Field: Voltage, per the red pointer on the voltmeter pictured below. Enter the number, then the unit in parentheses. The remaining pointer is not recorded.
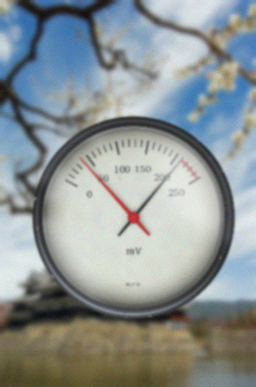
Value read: 40 (mV)
